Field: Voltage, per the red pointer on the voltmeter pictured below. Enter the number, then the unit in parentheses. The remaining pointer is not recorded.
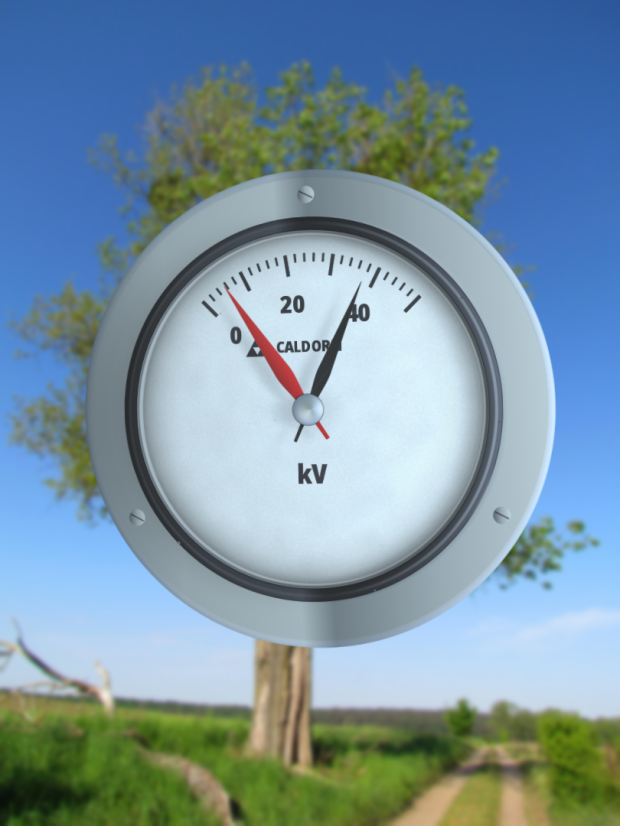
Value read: 6 (kV)
